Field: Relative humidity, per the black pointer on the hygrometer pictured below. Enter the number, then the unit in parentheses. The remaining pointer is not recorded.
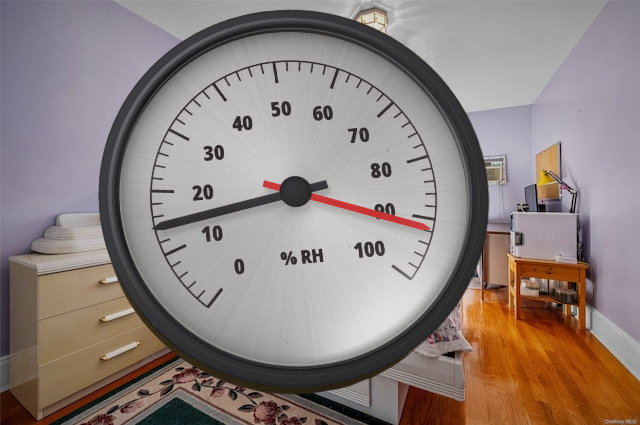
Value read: 14 (%)
